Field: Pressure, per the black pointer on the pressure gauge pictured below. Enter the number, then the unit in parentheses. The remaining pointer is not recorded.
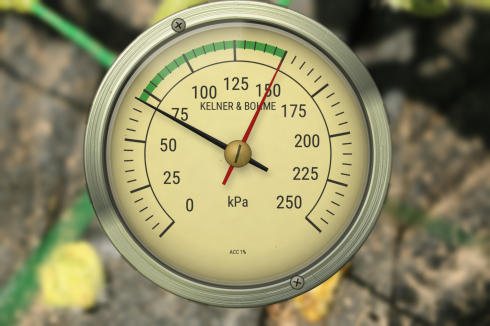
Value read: 70 (kPa)
